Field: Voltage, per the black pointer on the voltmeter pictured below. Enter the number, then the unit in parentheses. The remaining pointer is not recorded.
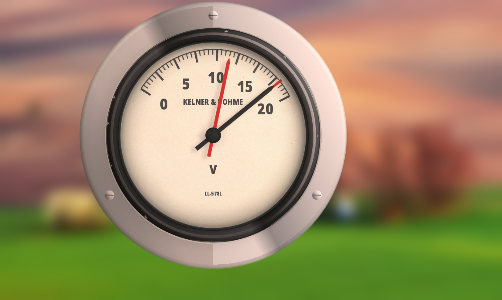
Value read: 18 (V)
